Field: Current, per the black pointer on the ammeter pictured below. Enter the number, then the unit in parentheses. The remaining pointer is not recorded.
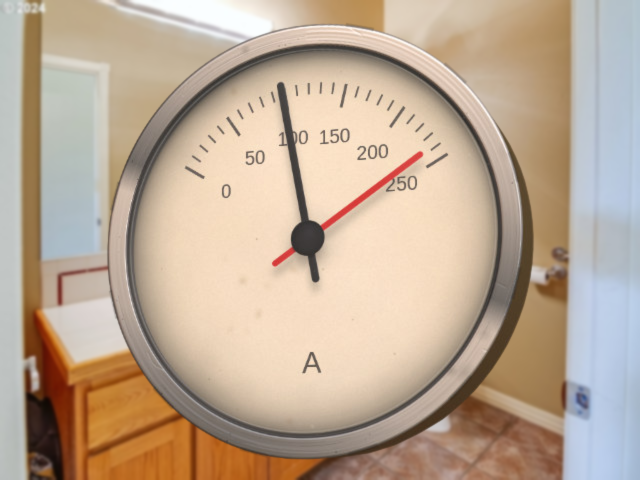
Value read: 100 (A)
